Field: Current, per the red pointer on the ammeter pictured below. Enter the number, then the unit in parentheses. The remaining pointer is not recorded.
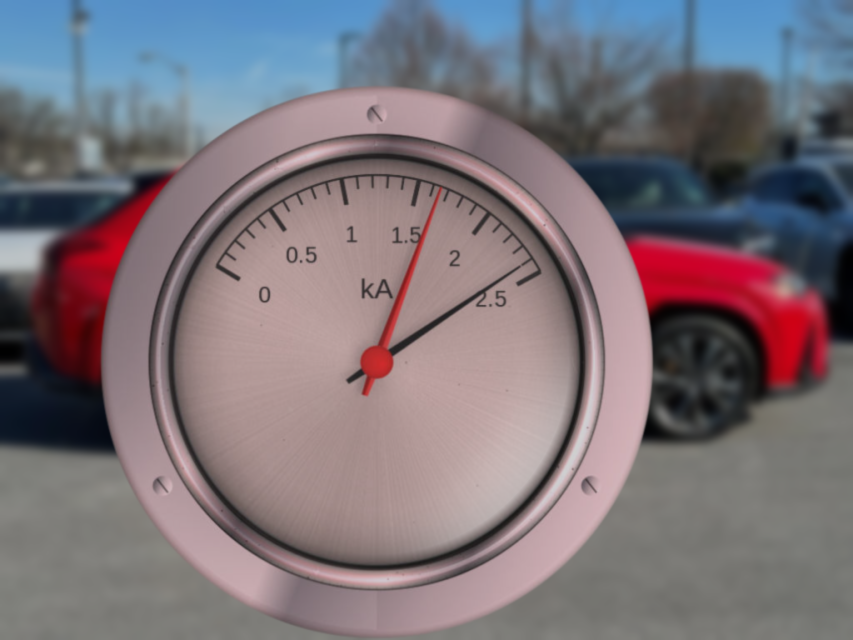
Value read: 1.65 (kA)
